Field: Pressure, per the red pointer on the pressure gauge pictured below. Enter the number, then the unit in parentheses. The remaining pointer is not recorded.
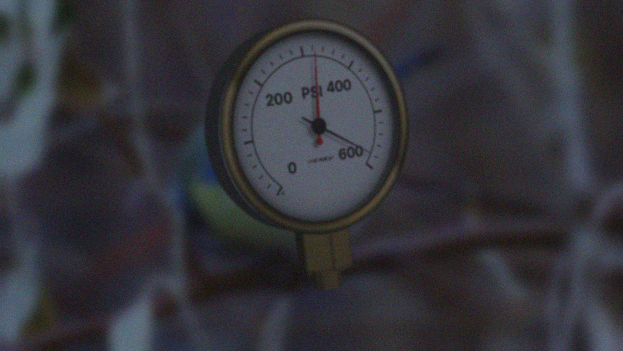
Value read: 320 (psi)
